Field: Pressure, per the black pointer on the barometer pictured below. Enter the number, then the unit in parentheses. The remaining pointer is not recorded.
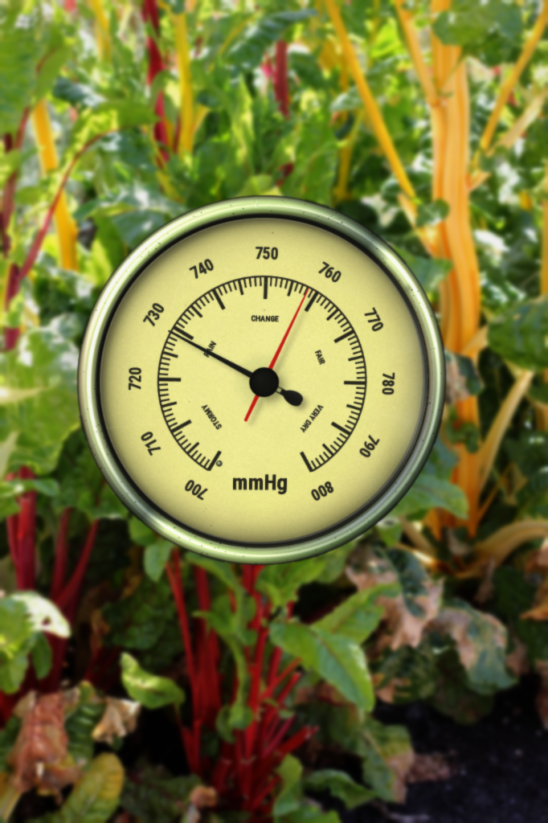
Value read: 729 (mmHg)
